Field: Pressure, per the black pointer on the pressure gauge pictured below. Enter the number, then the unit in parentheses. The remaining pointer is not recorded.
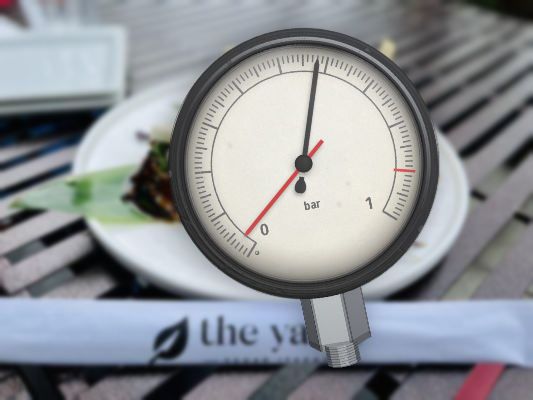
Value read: 0.58 (bar)
